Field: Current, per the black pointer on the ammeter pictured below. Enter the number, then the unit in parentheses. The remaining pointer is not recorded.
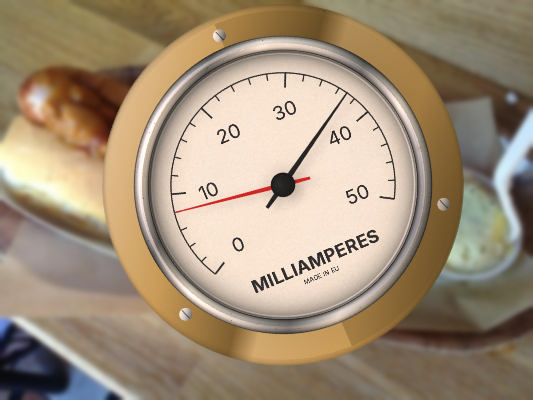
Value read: 37 (mA)
